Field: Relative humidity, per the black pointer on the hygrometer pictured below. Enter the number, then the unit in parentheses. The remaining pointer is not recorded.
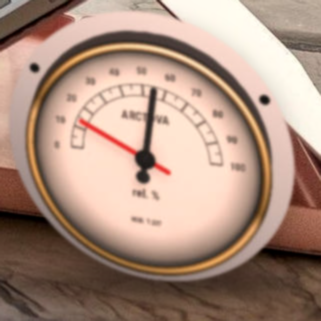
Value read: 55 (%)
